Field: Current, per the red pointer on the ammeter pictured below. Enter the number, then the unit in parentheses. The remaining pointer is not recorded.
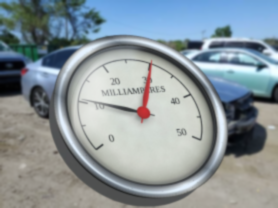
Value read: 30 (mA)
